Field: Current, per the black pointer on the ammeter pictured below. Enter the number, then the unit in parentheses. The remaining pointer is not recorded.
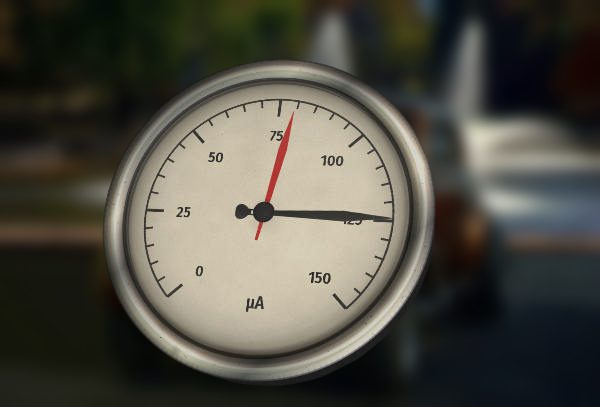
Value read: 125 (µA)
